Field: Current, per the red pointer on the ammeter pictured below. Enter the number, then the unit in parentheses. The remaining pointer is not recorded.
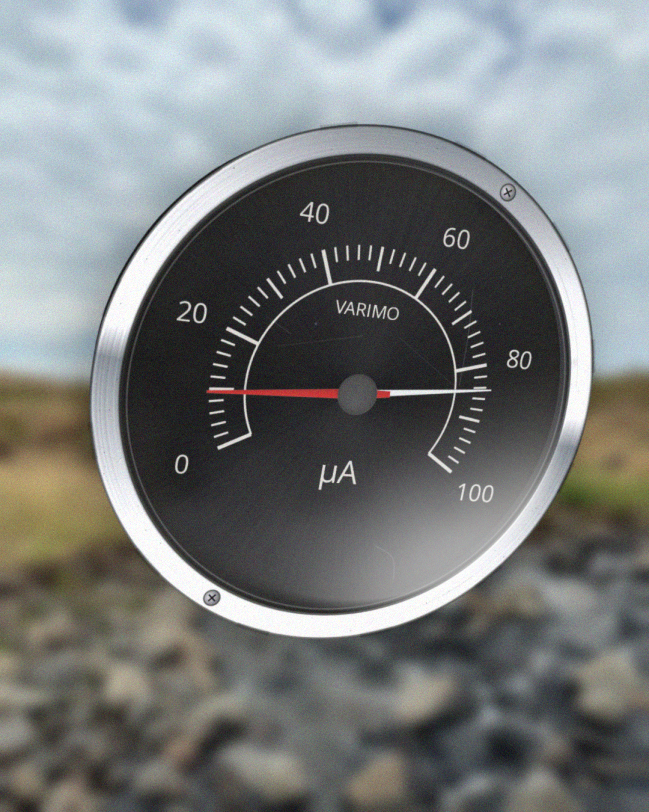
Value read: 10 (µA)
